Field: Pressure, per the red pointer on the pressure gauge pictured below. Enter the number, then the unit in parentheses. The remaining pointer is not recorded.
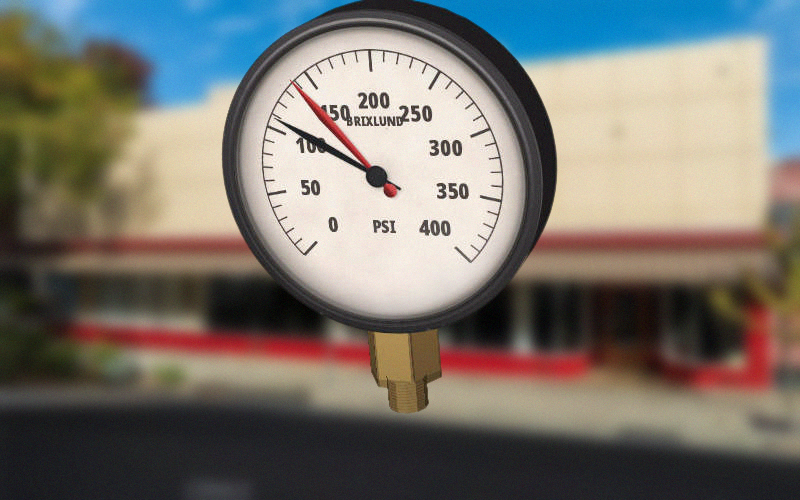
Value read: 140 (psi)
